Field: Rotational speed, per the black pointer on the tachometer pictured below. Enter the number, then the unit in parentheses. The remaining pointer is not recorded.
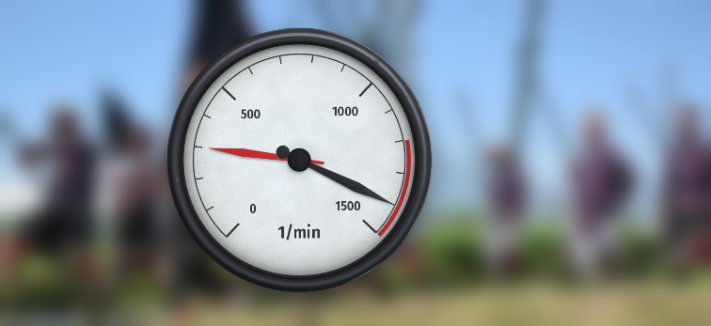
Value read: 1400 (rpm)
